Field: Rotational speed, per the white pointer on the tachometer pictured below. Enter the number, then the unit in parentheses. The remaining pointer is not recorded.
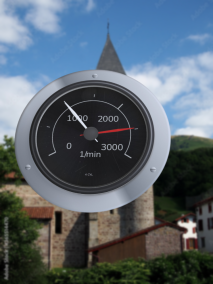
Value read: 1000 (rpm)
